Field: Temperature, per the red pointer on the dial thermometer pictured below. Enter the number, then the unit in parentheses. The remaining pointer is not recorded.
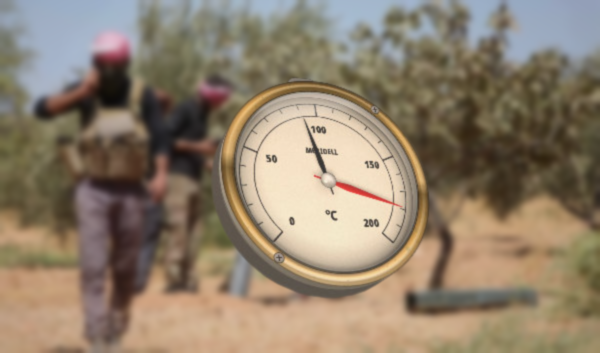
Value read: 180 (°C)
